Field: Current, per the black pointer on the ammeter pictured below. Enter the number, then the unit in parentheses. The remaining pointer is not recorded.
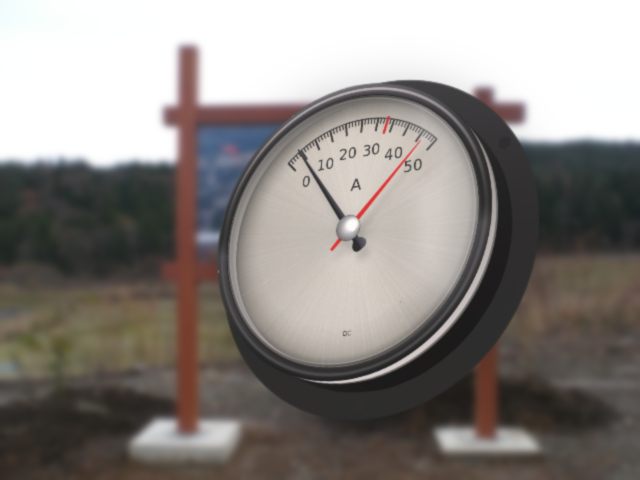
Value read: 5 (A)
